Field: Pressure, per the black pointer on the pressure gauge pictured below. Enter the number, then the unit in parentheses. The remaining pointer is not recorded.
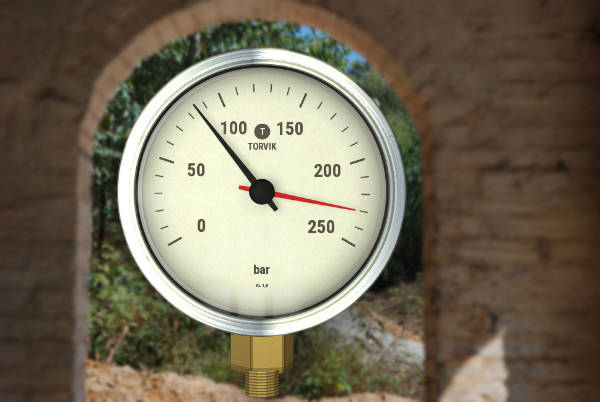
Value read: 85 (bar)
